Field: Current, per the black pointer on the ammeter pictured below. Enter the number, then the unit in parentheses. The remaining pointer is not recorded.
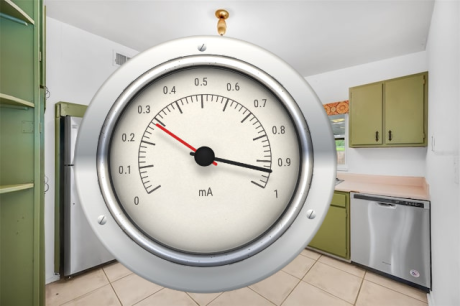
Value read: 0.94 (mA)
